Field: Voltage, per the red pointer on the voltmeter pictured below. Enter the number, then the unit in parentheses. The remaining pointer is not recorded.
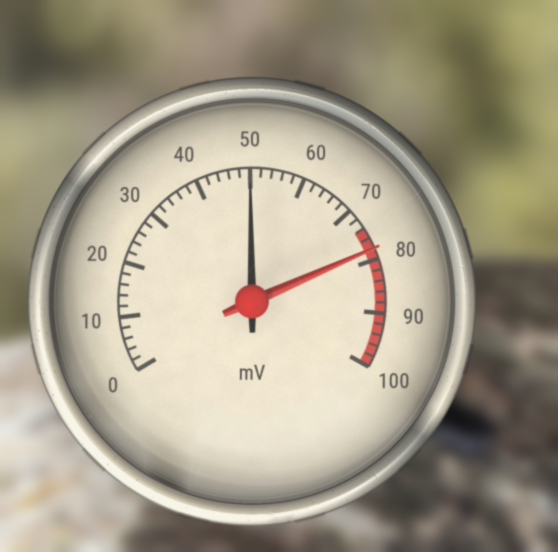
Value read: 78 (mV)
